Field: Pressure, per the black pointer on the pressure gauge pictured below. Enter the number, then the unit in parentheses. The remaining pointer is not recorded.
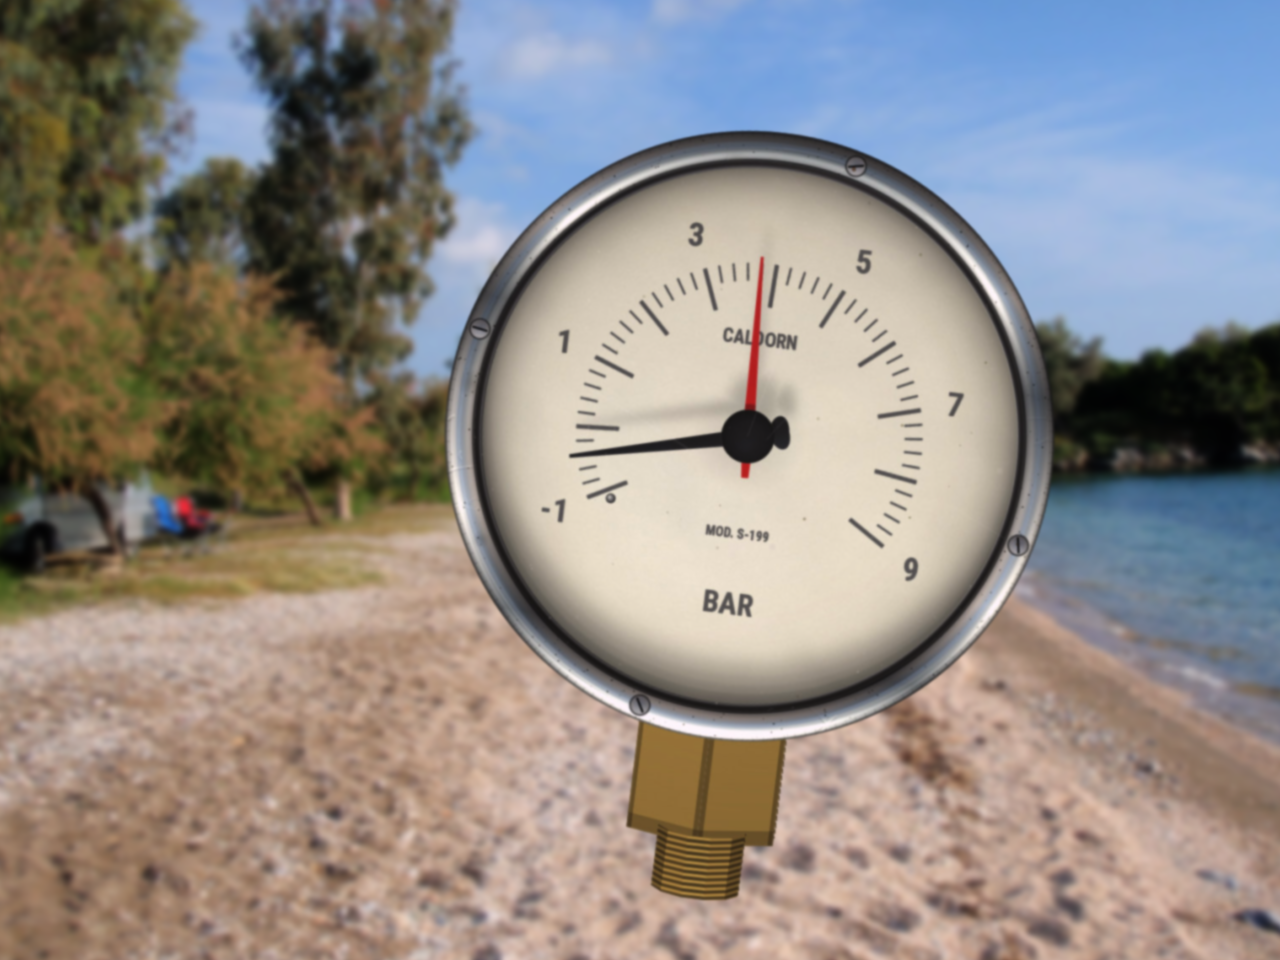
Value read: -0.4 (bar)
